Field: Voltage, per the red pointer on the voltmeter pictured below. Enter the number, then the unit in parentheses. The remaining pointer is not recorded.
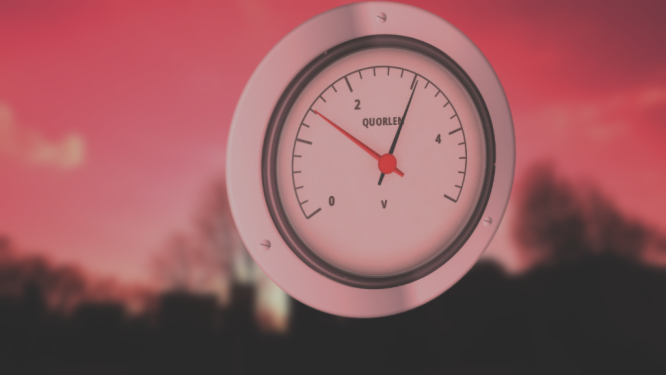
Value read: 1.4 (V)
